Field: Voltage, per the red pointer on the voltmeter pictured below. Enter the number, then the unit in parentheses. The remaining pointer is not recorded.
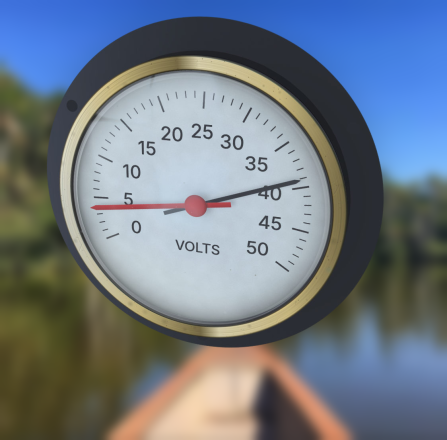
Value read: 4 (V)
